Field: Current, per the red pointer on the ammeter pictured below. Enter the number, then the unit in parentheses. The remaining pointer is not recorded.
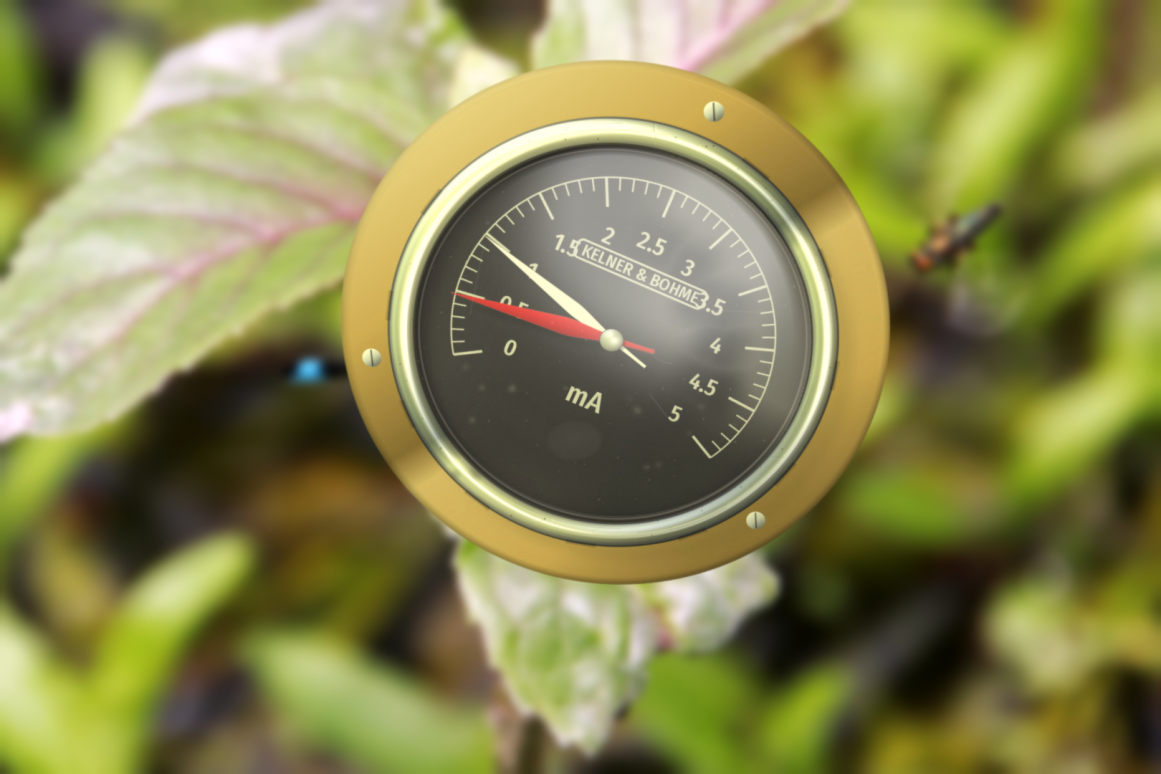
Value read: 0.5 (mA)
